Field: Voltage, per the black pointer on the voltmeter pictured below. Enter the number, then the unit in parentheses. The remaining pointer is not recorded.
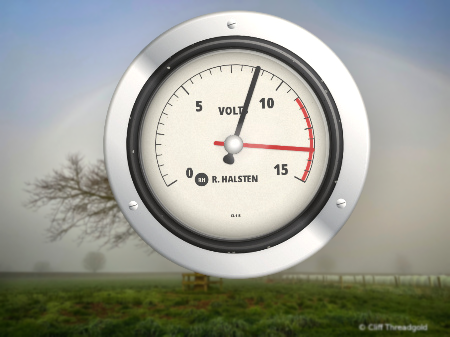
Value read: 8.75 (V)
